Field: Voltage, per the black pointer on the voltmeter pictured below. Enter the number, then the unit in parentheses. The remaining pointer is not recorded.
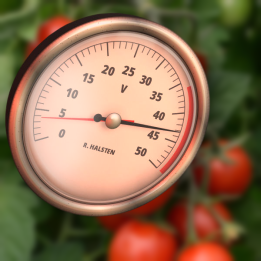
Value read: 43 (V)
